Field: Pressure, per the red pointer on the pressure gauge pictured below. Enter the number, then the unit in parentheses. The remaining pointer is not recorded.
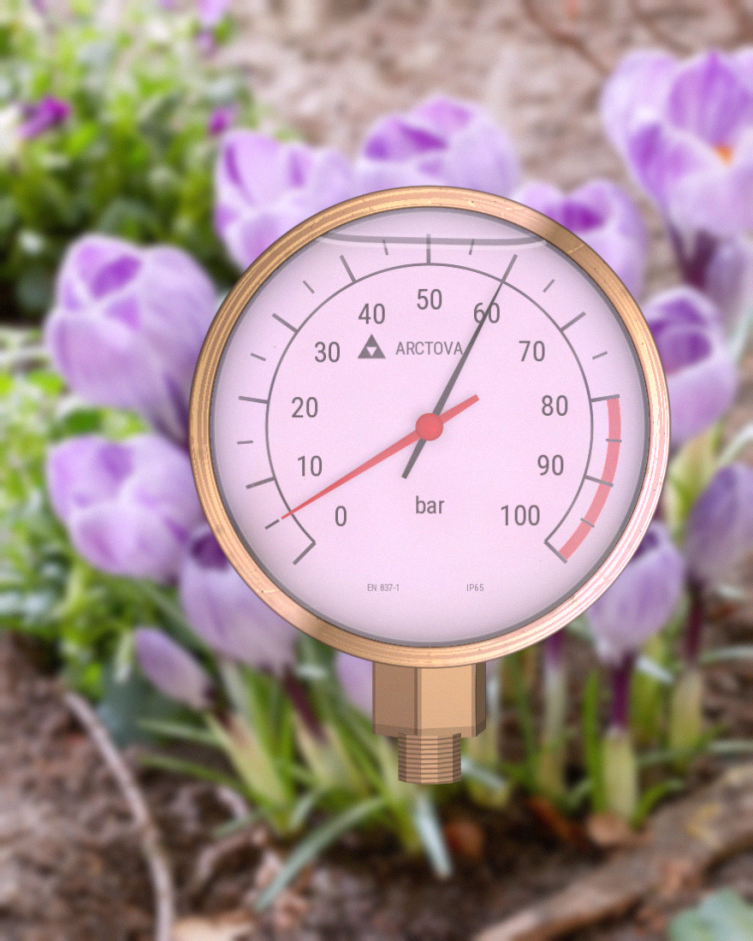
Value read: 5 (bar)
